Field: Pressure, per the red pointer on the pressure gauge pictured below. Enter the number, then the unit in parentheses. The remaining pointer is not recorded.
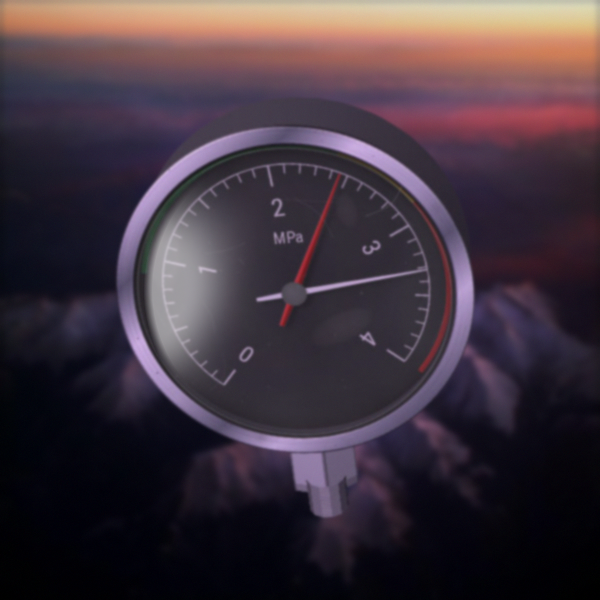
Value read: 2.45 (MPa)
